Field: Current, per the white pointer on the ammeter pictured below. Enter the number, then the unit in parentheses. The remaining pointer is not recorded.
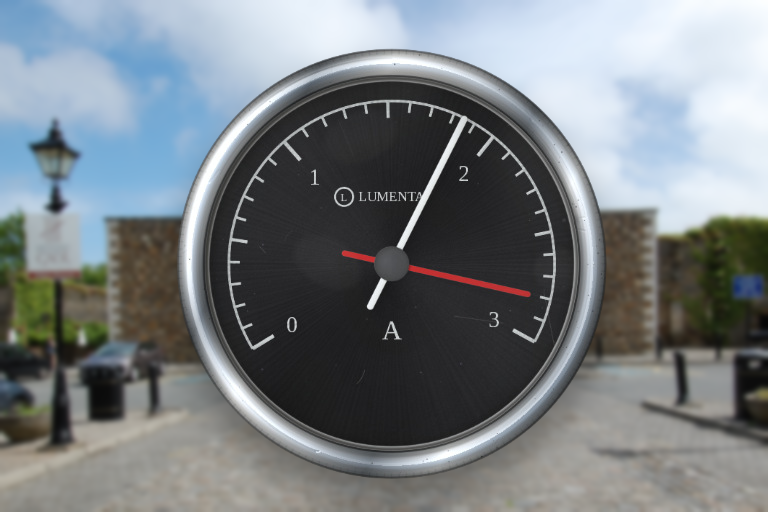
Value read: 1.85 (A)
